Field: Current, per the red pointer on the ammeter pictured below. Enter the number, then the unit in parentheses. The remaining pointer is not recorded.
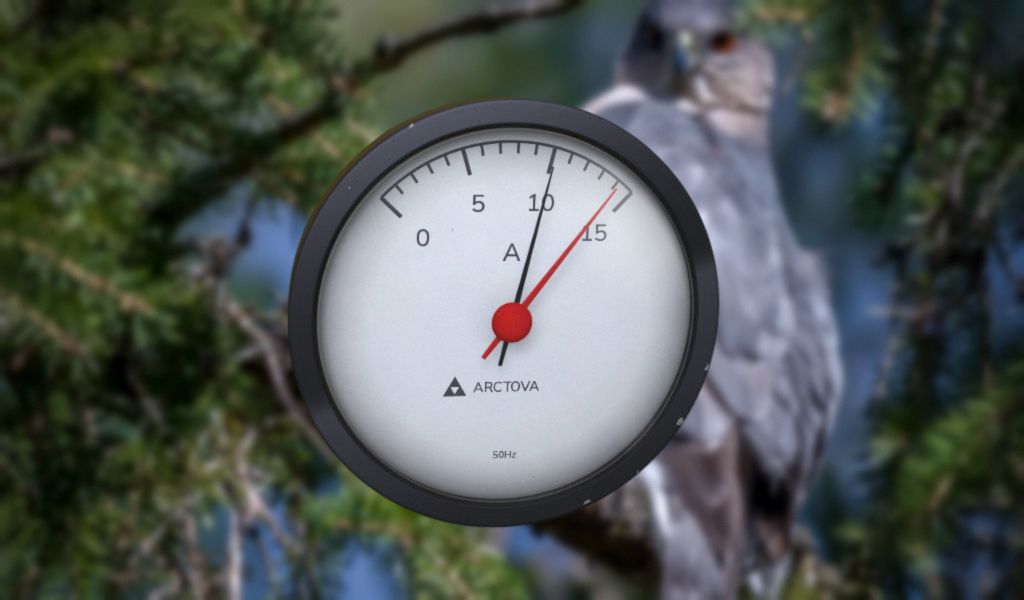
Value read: 14 (A)
